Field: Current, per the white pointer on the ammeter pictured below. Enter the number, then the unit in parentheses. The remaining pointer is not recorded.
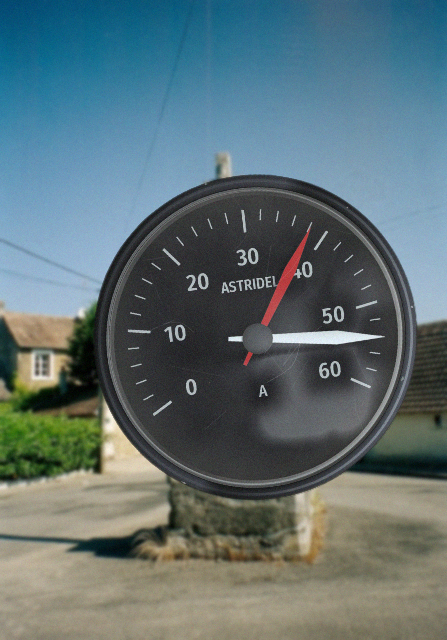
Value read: 54 (A)
